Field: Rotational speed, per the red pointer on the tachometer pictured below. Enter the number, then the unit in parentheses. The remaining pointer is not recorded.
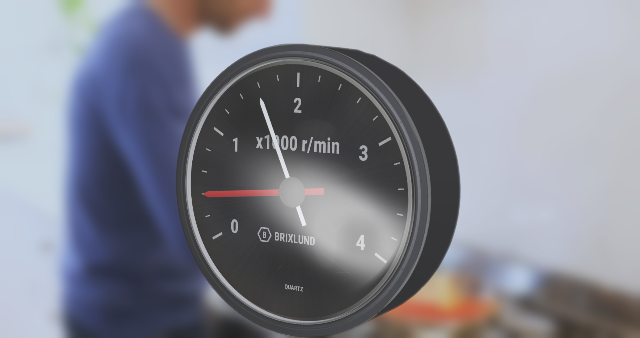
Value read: 400 (rpm)
